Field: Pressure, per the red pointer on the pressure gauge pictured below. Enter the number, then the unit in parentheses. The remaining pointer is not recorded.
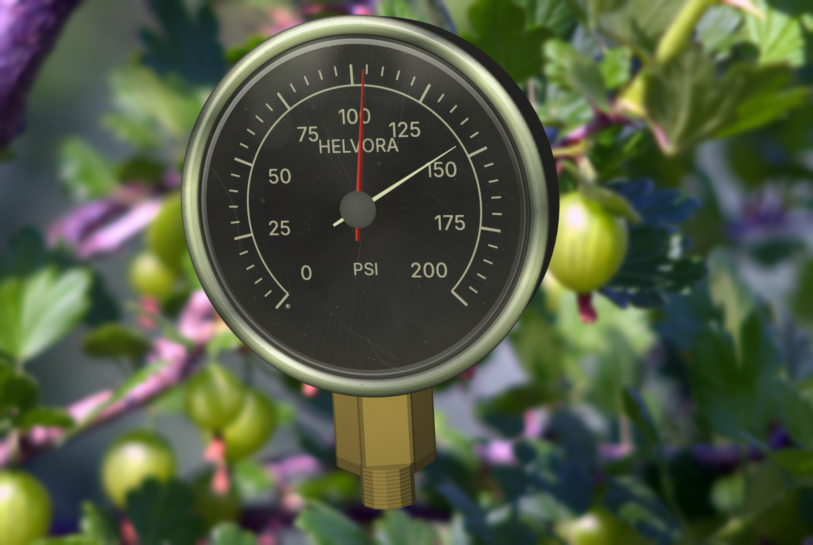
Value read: 105 (psi)
